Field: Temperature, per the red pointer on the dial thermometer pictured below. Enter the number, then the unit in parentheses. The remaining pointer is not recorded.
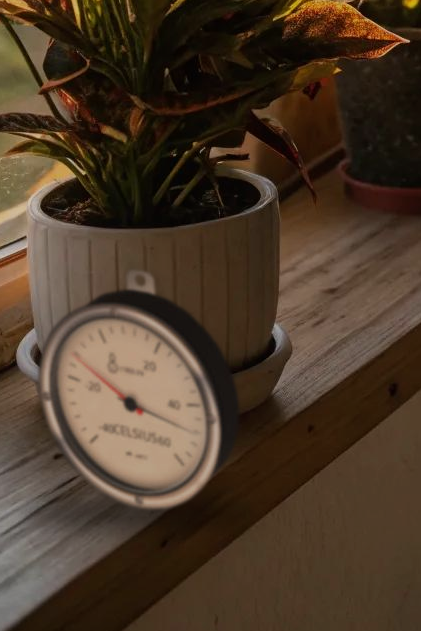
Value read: -12 (°C)
